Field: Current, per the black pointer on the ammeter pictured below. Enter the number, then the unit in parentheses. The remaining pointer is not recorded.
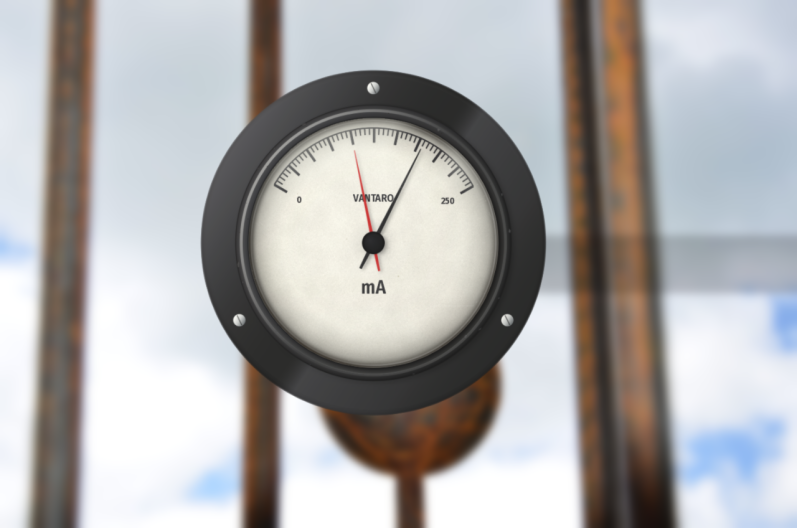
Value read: 180 (mA)
